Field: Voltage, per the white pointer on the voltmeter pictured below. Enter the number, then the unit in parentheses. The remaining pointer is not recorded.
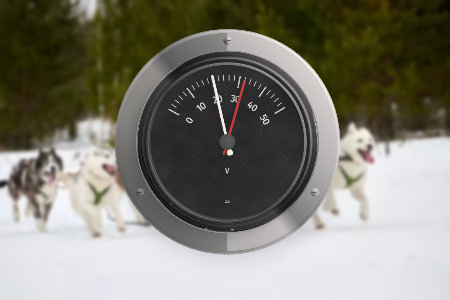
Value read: 20 (V)
